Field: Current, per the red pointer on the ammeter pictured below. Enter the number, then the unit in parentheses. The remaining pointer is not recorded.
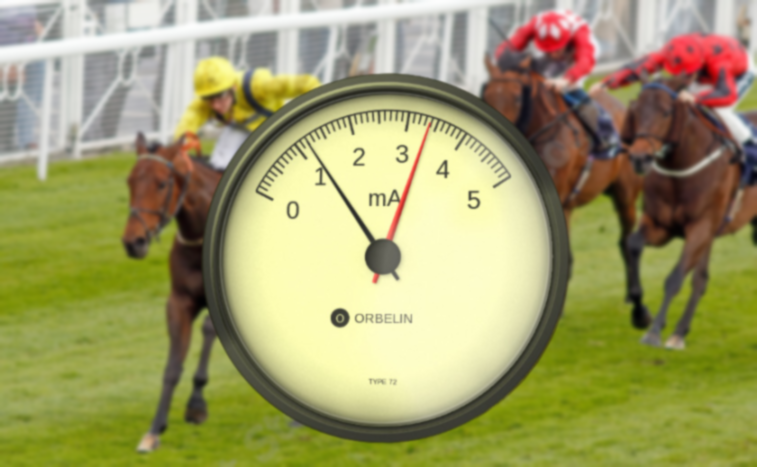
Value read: 3.4 (mA)
